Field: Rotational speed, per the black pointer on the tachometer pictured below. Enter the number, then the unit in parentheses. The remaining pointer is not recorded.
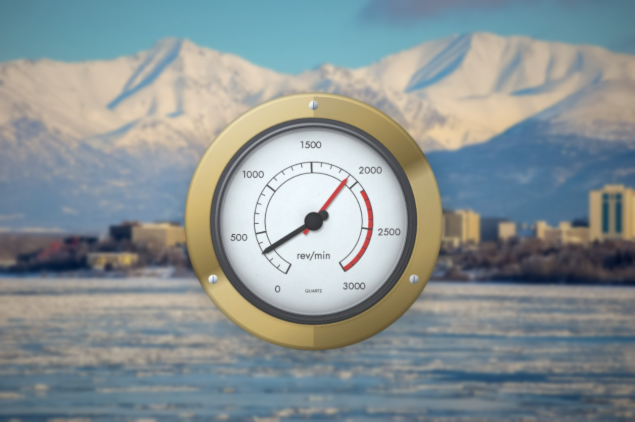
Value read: 300 (rpm)
